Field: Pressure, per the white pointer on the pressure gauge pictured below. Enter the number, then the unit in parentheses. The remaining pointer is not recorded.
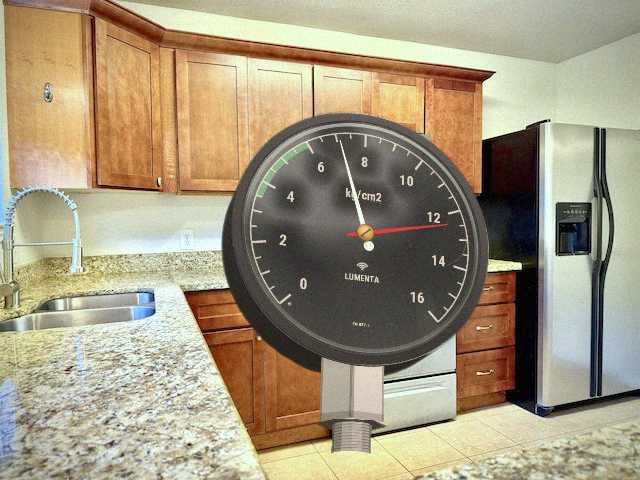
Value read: 7 (kg/cm²)
